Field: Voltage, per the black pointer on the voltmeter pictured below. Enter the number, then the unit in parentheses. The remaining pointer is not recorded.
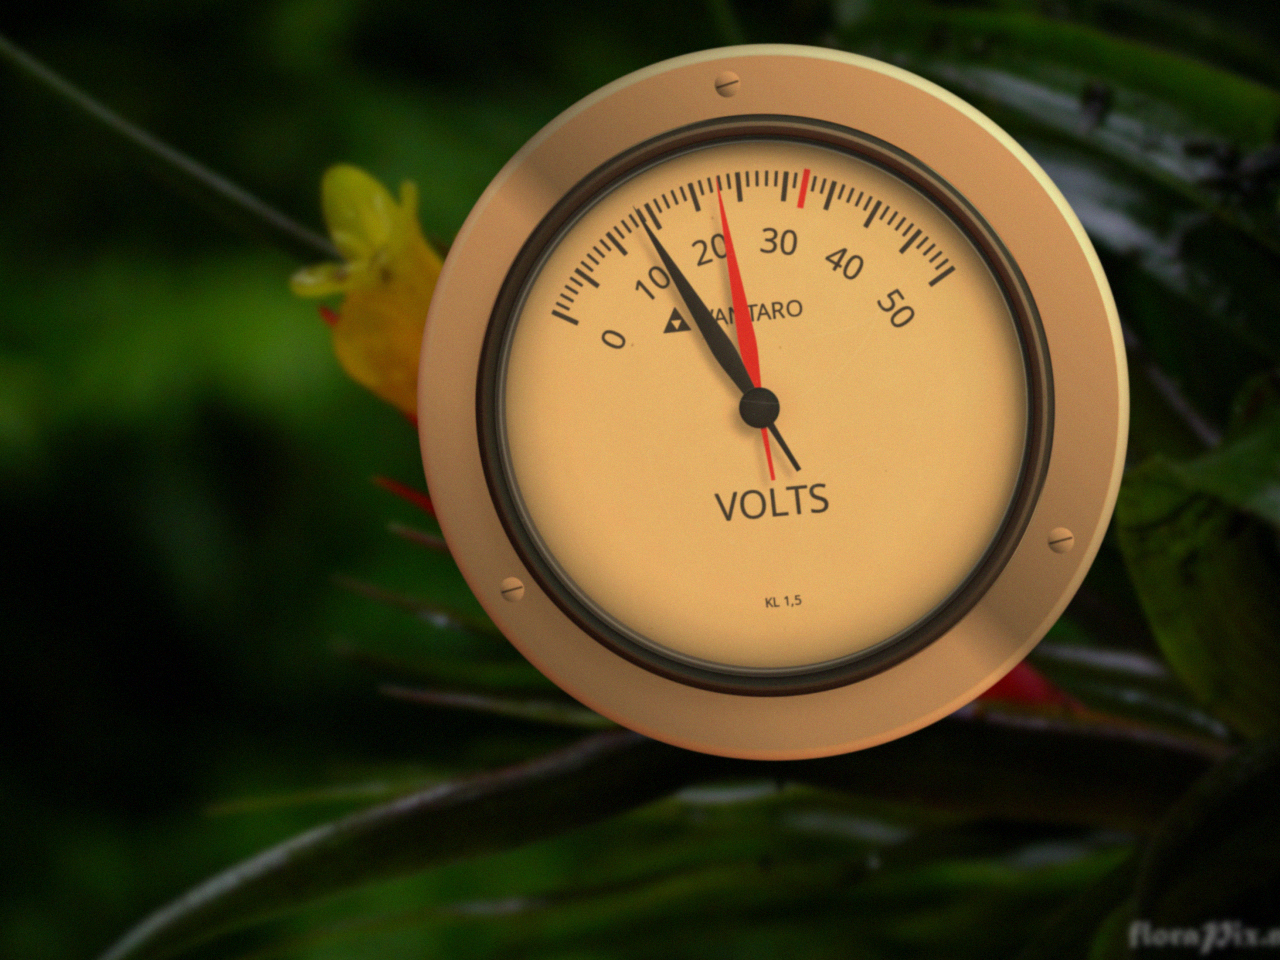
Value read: 14 (V)
